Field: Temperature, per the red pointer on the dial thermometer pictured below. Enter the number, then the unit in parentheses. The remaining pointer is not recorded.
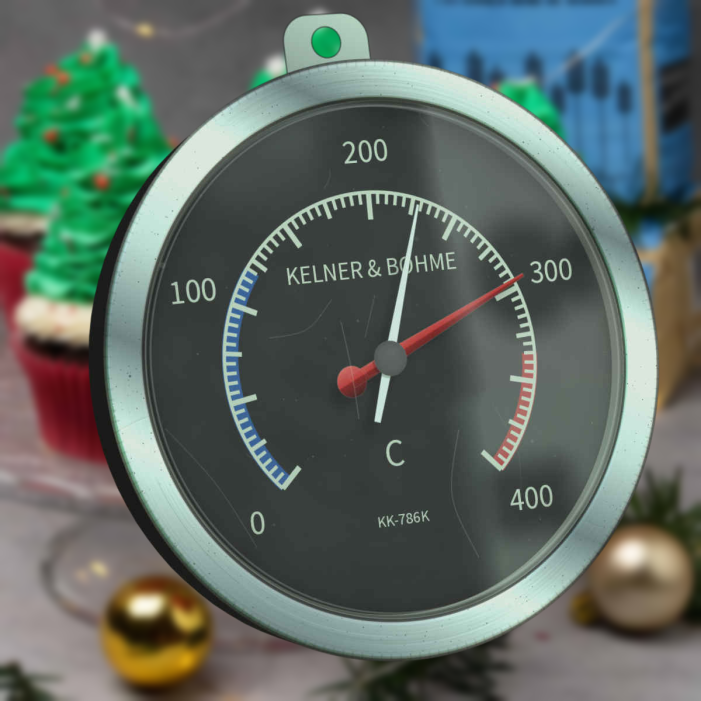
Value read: 295 (°C)
